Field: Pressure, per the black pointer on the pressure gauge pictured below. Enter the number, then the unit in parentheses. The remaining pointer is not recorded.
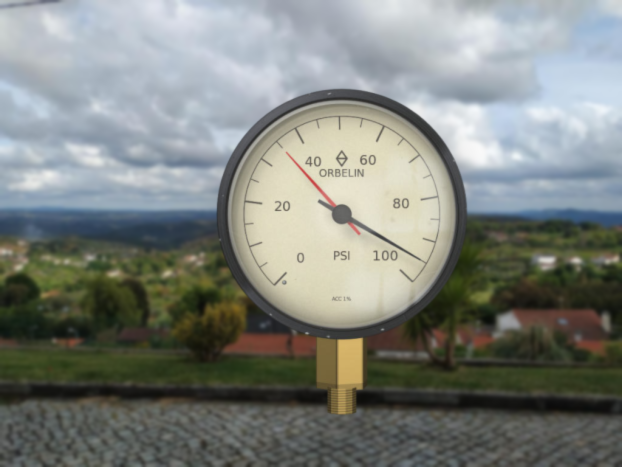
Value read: 95 (psi)
